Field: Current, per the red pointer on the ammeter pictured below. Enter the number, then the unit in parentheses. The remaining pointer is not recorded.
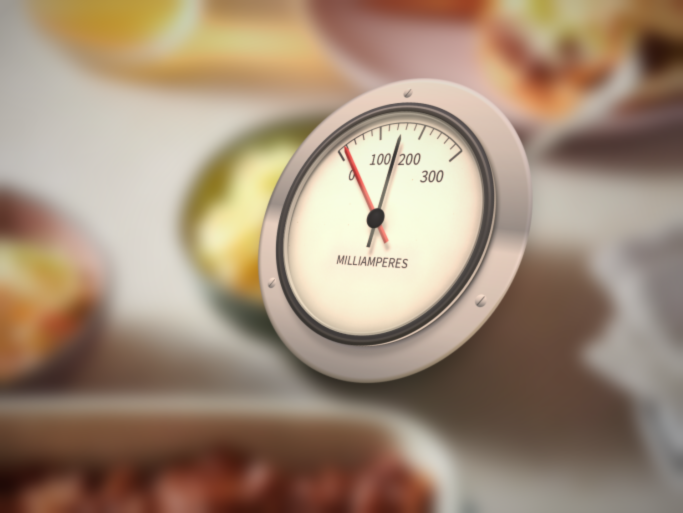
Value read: 20 (mA)
